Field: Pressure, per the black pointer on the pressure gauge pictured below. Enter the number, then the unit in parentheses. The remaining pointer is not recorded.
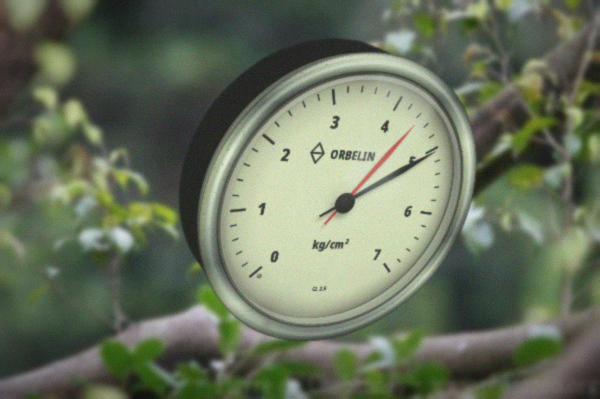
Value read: 5 (kg/cm²)
